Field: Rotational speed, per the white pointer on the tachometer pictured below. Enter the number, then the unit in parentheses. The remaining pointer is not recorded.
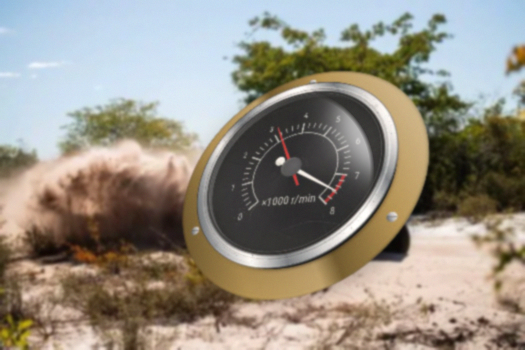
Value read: 7600 (rpm)
